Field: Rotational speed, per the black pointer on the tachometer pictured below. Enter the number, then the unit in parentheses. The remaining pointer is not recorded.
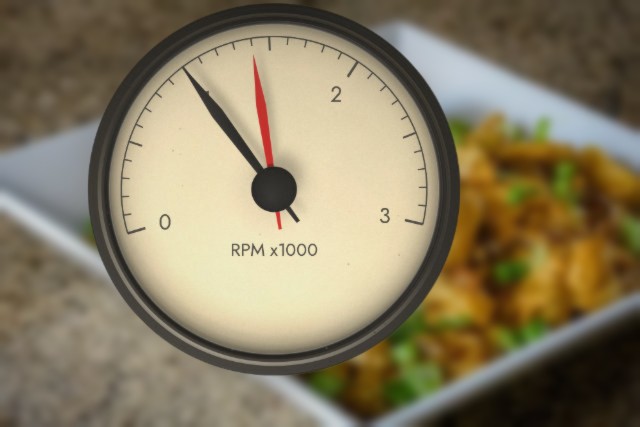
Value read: 1000 (rpm)
